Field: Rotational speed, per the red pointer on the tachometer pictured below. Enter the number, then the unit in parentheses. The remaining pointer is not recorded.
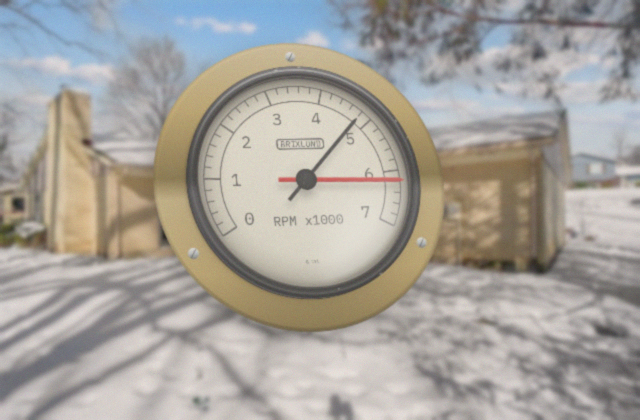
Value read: 6200 (rpm)
